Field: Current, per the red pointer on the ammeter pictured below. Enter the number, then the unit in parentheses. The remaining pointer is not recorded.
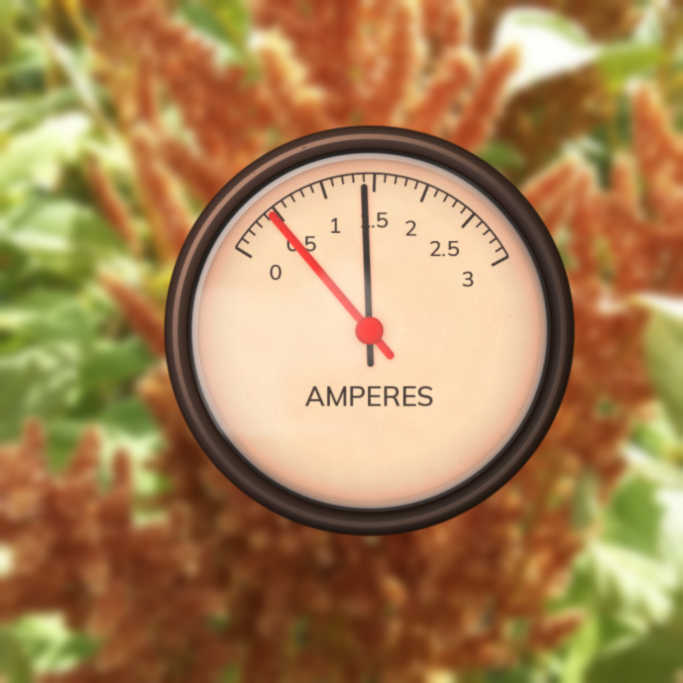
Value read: 0.45 (A)
